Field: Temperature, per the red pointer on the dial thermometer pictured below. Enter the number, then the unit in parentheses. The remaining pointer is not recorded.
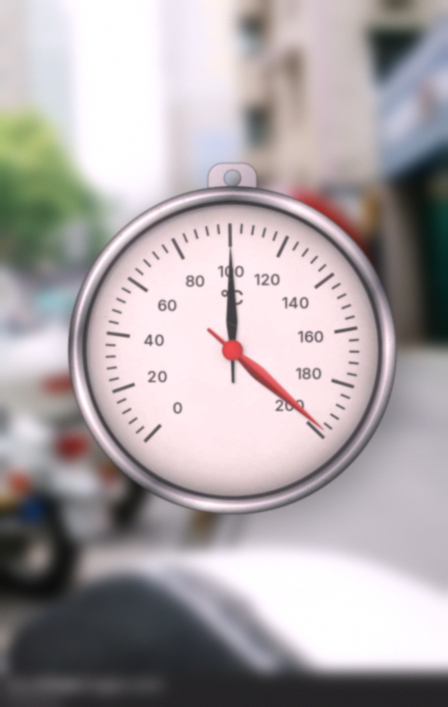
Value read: 198 (°C)
